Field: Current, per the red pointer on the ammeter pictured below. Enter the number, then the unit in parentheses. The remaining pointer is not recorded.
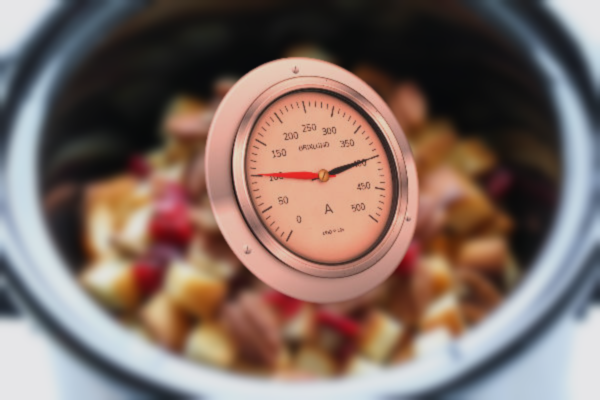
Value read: 100 (A)
